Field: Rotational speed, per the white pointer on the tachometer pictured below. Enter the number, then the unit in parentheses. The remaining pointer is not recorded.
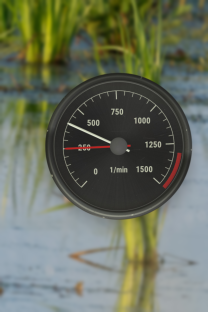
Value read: 400 (rpm)
